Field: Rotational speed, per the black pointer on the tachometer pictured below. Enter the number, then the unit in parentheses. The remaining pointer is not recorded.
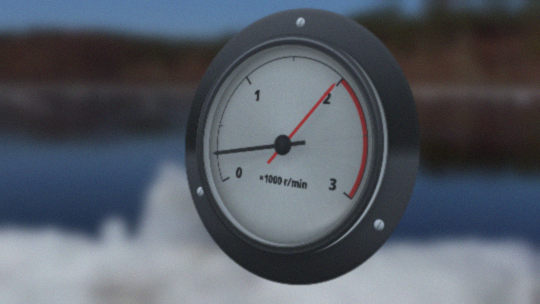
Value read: 250 (rpm)
